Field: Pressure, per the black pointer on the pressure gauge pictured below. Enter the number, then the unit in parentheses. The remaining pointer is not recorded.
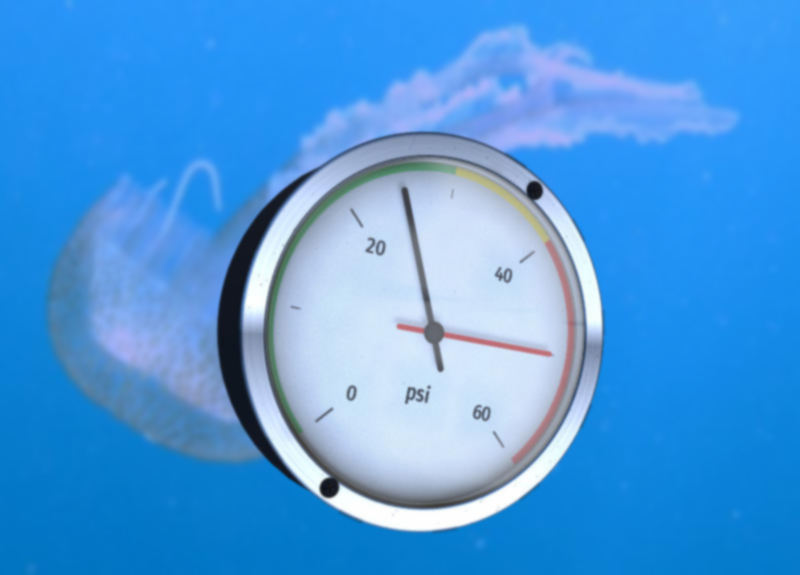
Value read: 25 (psi)
